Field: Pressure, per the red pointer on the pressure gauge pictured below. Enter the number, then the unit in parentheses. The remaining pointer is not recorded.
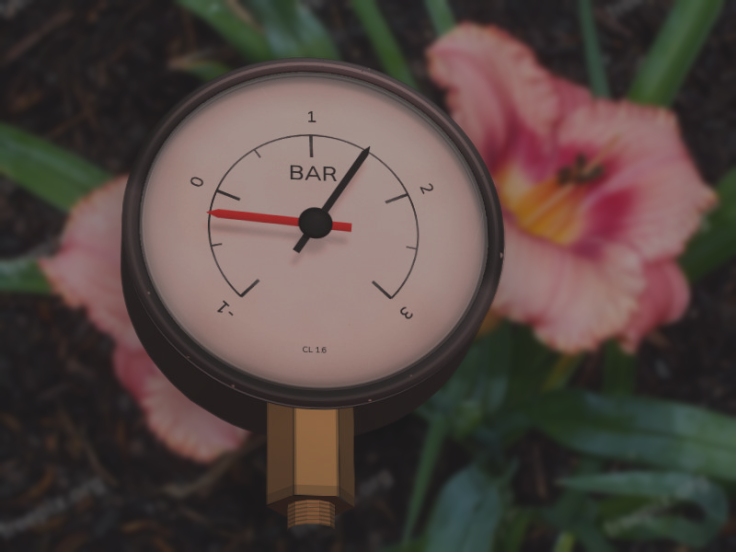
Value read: -0.25 (bar)
